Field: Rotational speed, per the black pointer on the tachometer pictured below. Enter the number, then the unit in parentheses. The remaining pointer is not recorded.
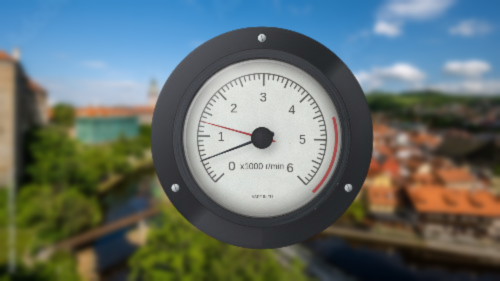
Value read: 500 (rpm)
